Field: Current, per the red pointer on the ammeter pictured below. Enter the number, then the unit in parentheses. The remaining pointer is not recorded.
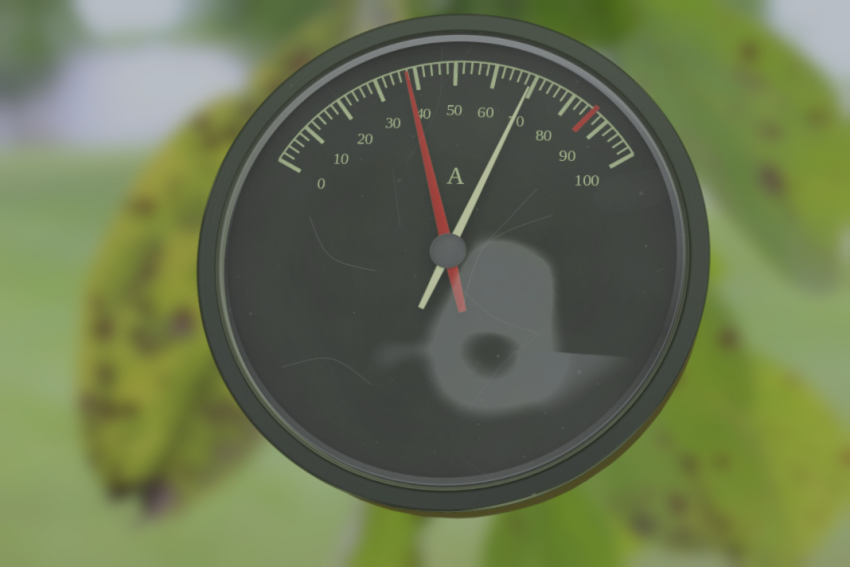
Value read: 38 (A)
